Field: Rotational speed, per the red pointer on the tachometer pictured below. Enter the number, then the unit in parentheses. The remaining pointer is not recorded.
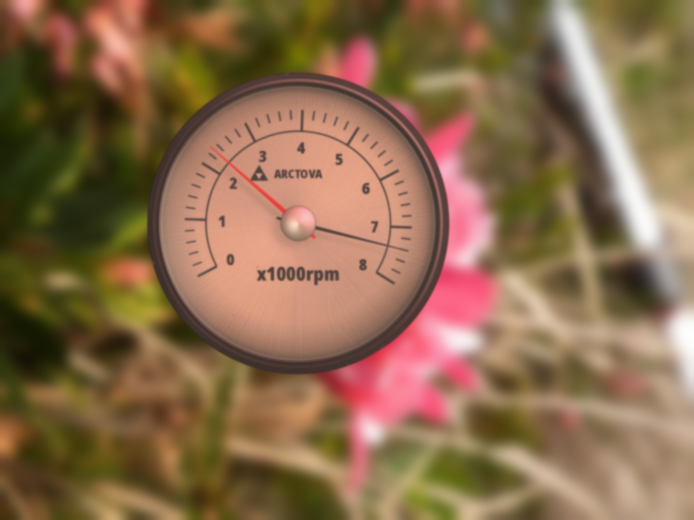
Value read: 2300 (rpm)
